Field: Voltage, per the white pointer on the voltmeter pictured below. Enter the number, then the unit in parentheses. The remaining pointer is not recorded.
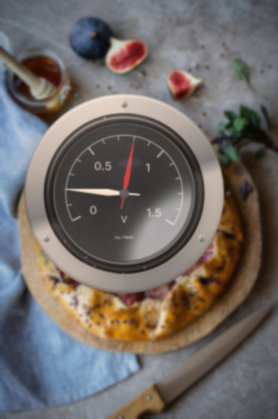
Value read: 0.2 (V)
